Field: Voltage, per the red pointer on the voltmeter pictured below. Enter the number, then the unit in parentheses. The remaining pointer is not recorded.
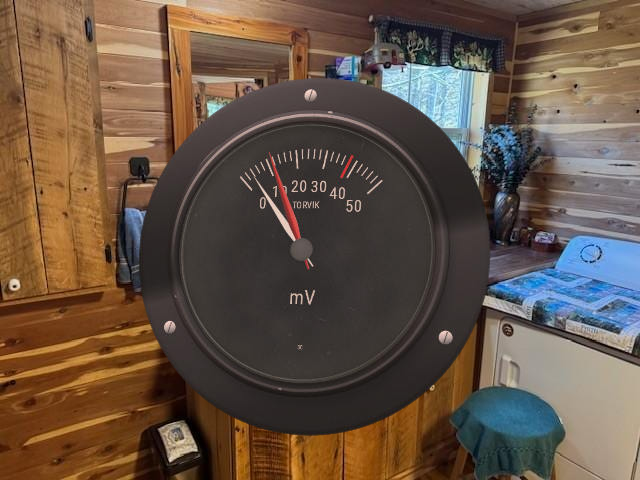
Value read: 12 (mV)
